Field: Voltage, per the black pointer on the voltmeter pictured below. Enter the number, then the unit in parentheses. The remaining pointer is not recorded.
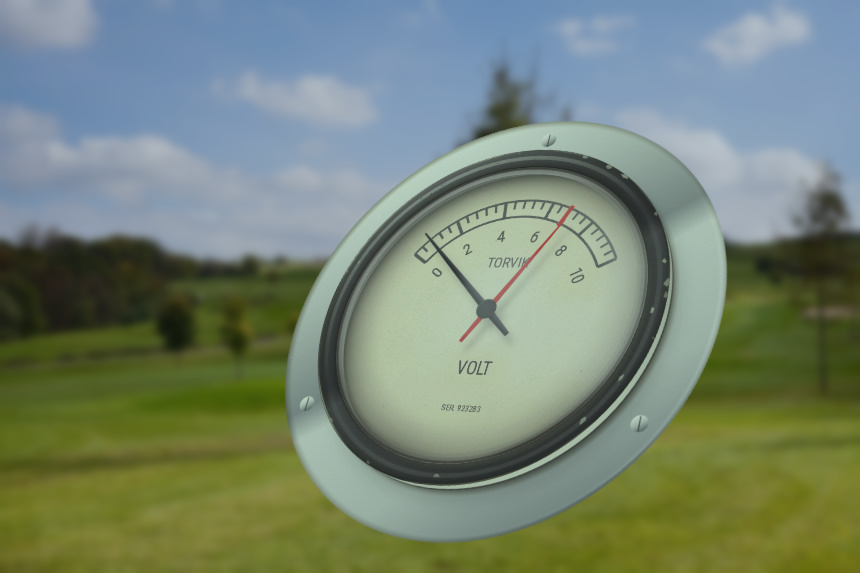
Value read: 0.8 (V)
